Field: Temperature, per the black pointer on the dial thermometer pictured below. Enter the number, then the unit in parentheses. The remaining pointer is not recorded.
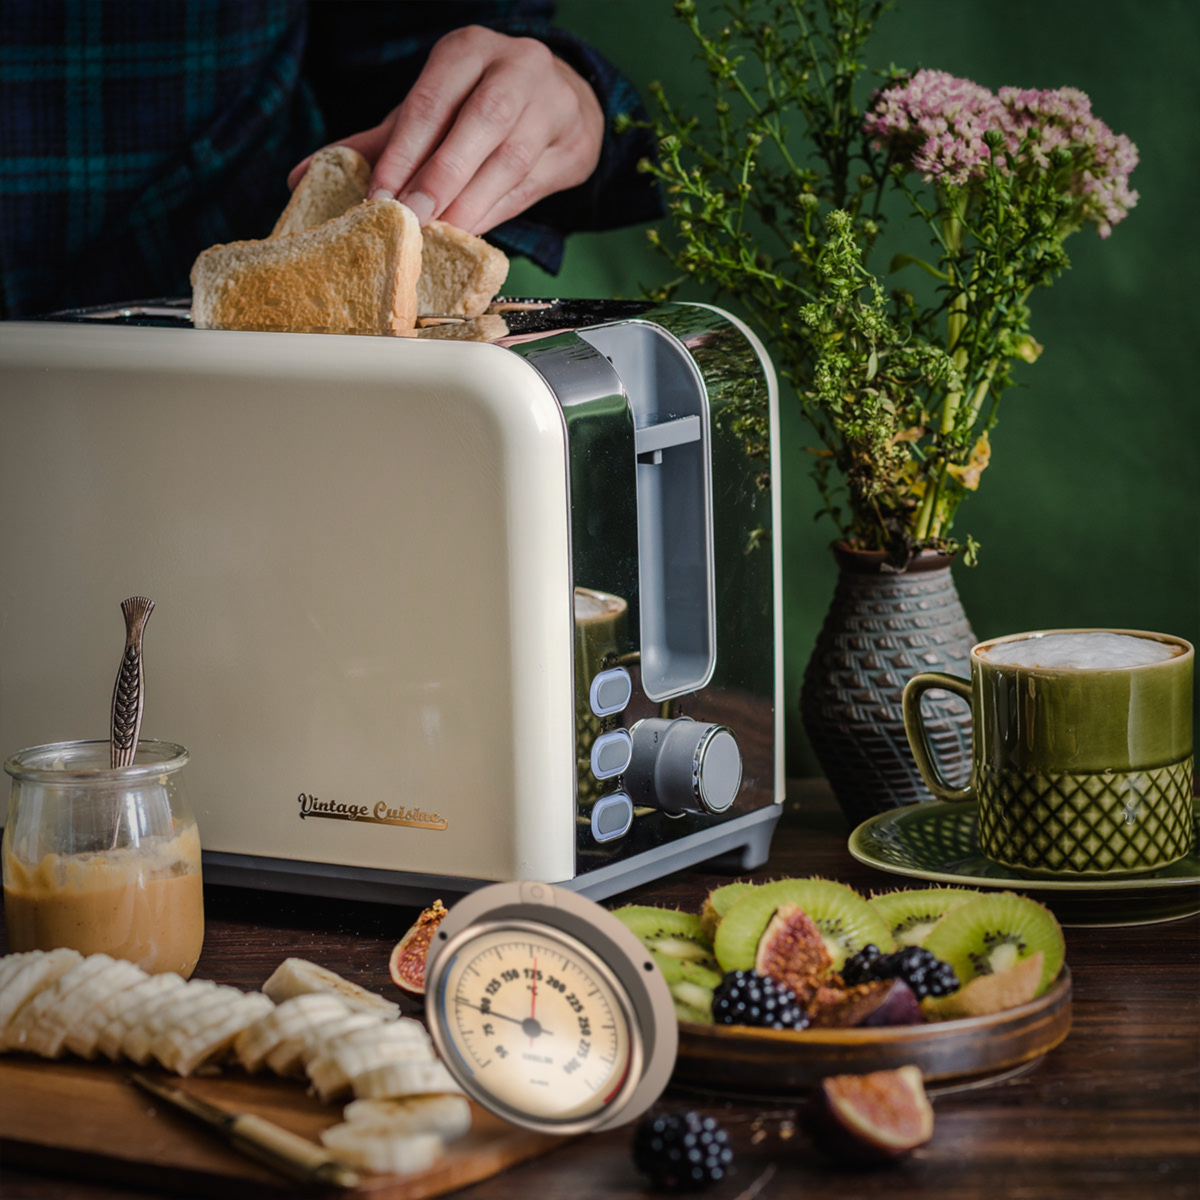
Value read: 100 (°C)
